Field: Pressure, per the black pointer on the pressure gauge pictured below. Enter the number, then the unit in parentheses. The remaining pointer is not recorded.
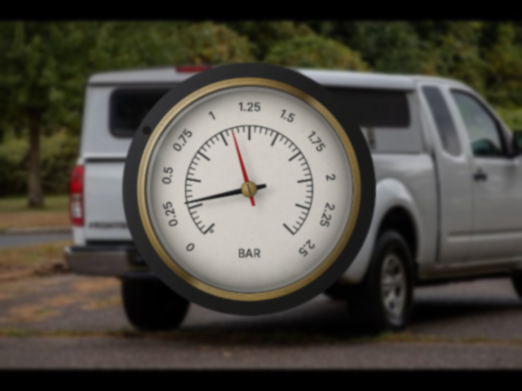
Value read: 0.3 (bar)
